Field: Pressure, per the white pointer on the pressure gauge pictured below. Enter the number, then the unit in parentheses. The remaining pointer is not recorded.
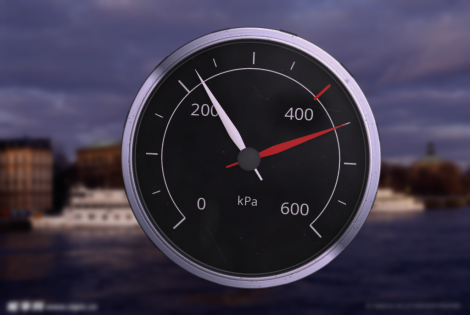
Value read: 225 (kPa)
